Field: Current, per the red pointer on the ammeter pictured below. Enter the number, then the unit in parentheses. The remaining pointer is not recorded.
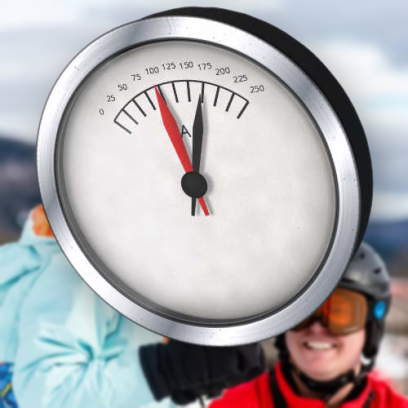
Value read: 100 (A)
